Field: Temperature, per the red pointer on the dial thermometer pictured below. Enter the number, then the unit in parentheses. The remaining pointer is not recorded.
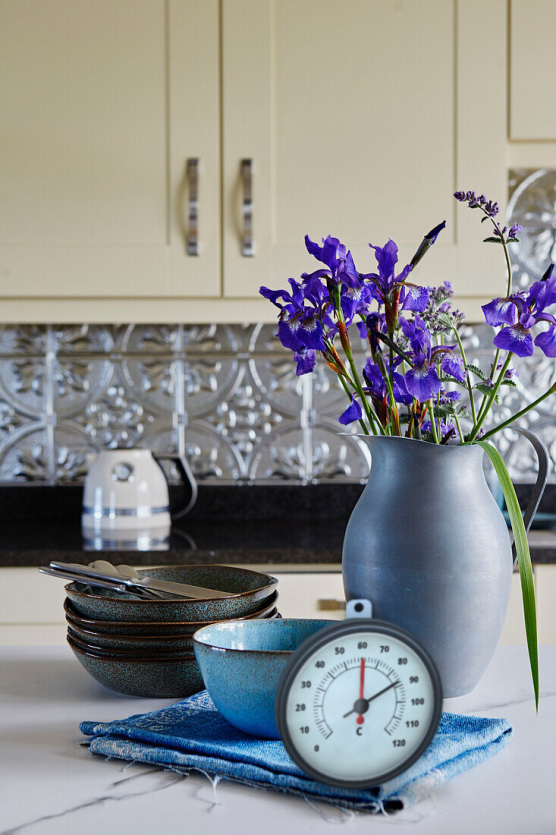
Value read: 60 (°C)
